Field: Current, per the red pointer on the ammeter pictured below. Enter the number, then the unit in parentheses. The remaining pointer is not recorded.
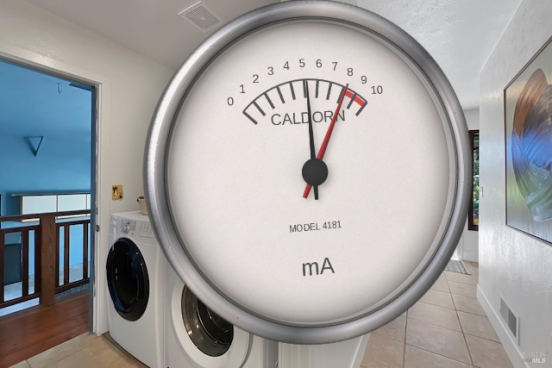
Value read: 8 (mA)
